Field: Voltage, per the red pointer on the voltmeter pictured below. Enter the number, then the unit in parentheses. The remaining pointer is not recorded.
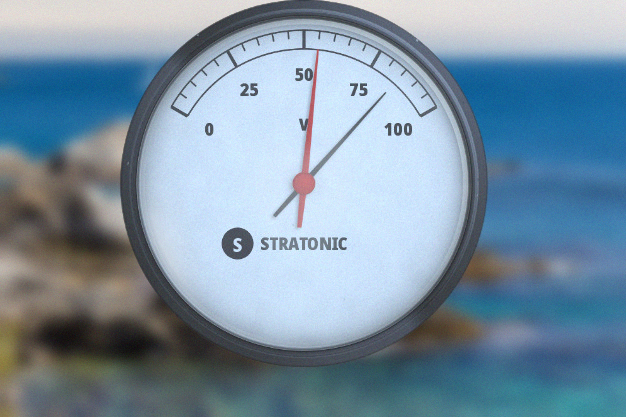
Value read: 55 (V)
